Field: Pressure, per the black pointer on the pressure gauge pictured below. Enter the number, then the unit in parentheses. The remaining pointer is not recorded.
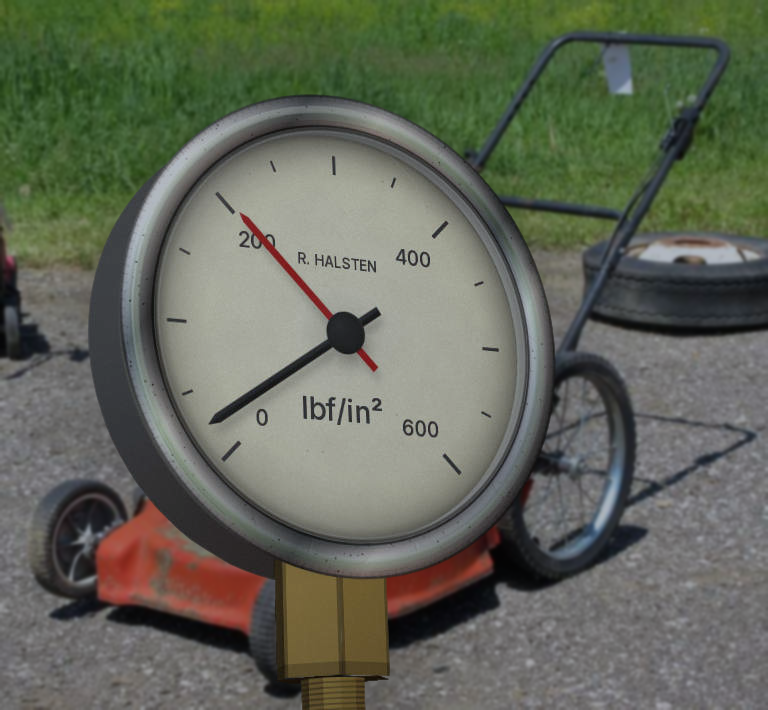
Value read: 25 (psi)
